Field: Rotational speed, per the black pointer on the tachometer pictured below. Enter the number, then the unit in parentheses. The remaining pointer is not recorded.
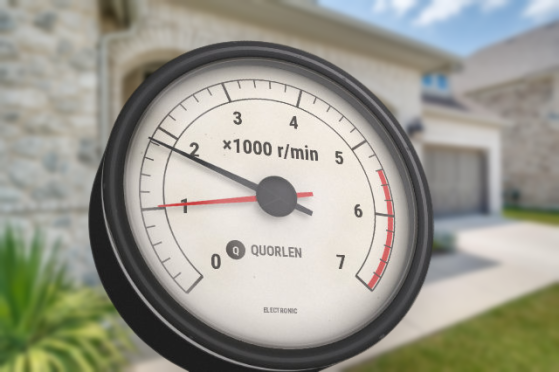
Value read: 1800 (rpm)
